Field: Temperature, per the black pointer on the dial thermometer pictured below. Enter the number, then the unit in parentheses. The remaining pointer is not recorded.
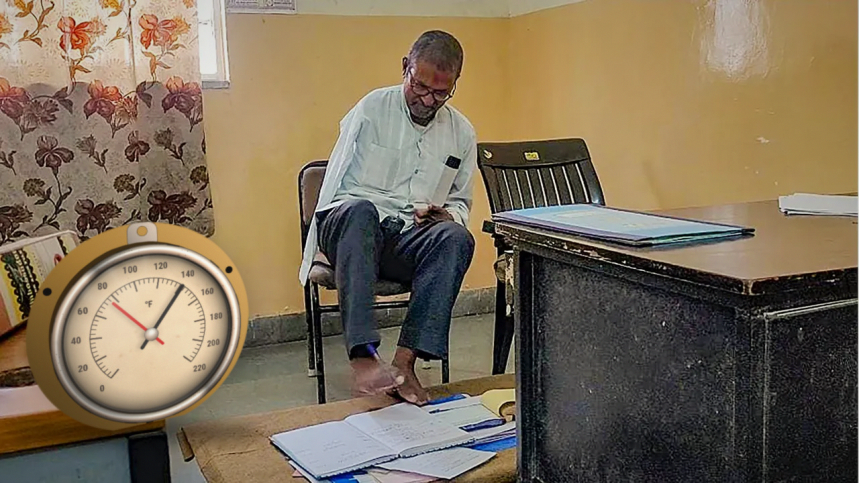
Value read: 140 (°F)
